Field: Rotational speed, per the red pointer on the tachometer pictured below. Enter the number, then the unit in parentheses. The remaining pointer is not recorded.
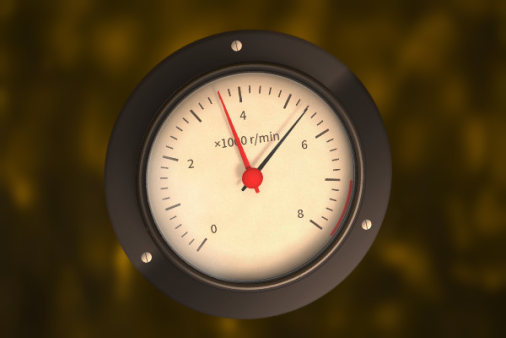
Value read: 3600 (rpm)
